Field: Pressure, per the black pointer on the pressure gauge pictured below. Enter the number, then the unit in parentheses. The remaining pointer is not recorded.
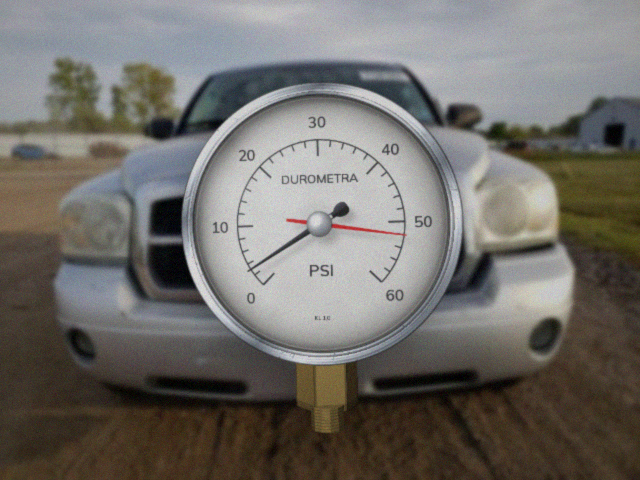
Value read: 3 (psi)
